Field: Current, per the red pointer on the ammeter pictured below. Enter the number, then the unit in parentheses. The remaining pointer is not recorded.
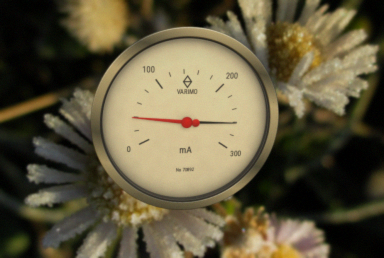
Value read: 40 (mA)
